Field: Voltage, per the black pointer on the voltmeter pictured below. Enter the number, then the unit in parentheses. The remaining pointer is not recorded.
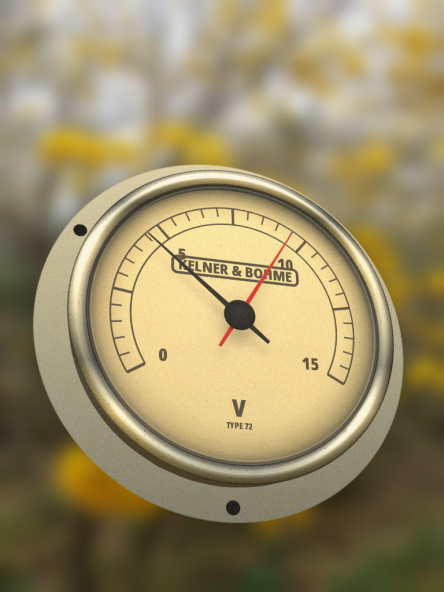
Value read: 4.5 (V)
